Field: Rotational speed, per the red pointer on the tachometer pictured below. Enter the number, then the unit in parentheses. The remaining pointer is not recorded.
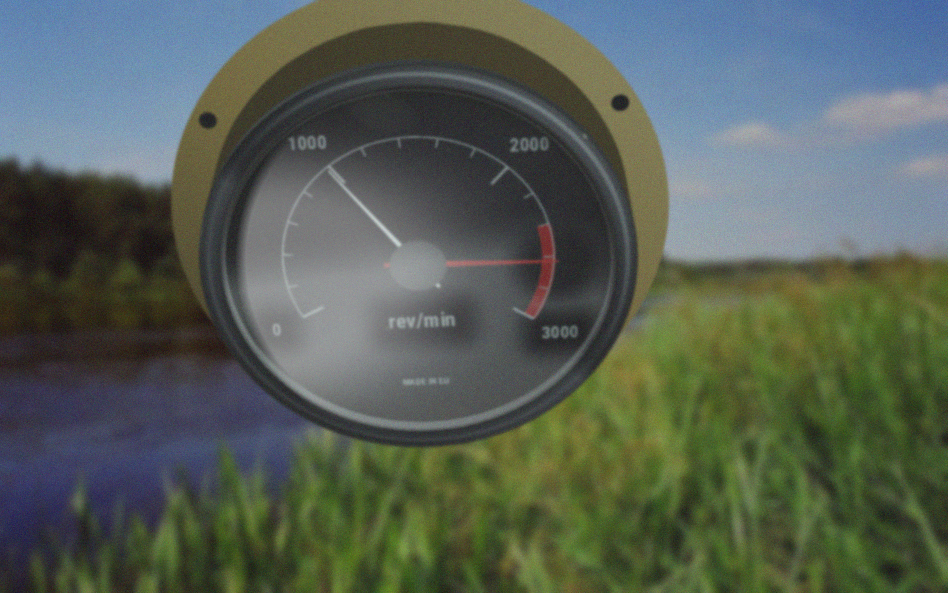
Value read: 2600 (rpm)
